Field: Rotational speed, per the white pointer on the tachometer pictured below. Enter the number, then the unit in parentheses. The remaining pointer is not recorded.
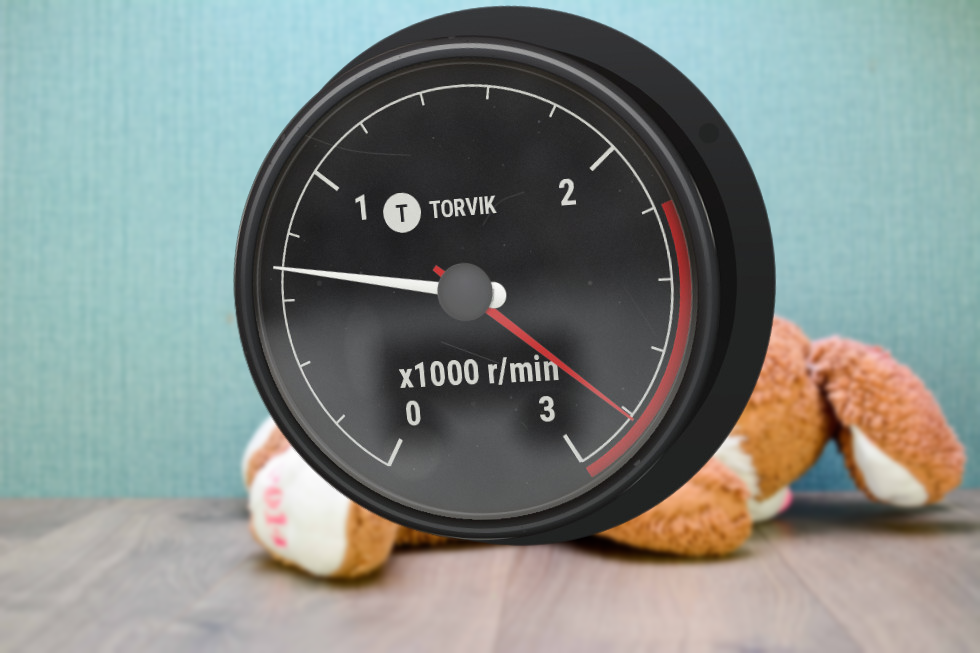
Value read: 700 (rpm)
